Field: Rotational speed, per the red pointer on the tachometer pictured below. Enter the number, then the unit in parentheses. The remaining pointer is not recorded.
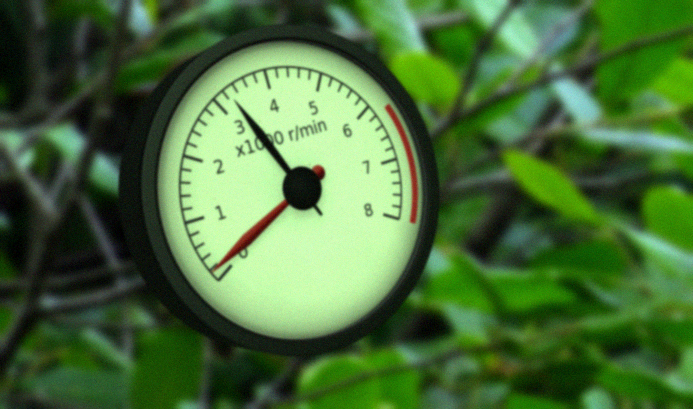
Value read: 200 (rpm)
